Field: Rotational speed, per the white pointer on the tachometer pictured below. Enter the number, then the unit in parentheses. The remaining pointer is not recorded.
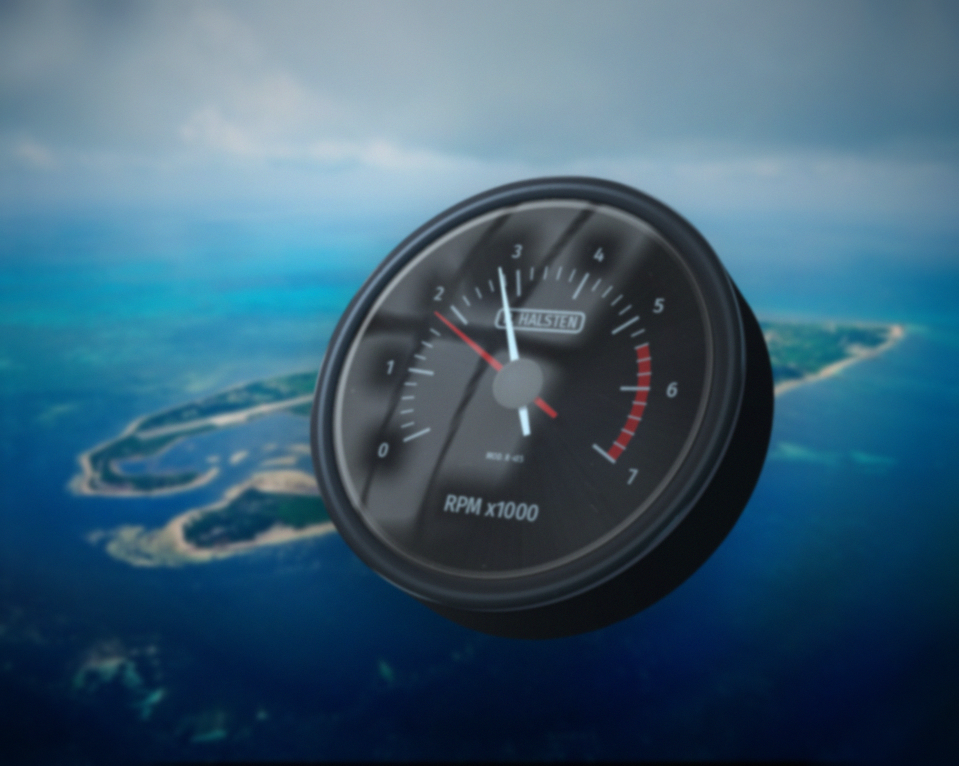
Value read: 2800 (rpm)
